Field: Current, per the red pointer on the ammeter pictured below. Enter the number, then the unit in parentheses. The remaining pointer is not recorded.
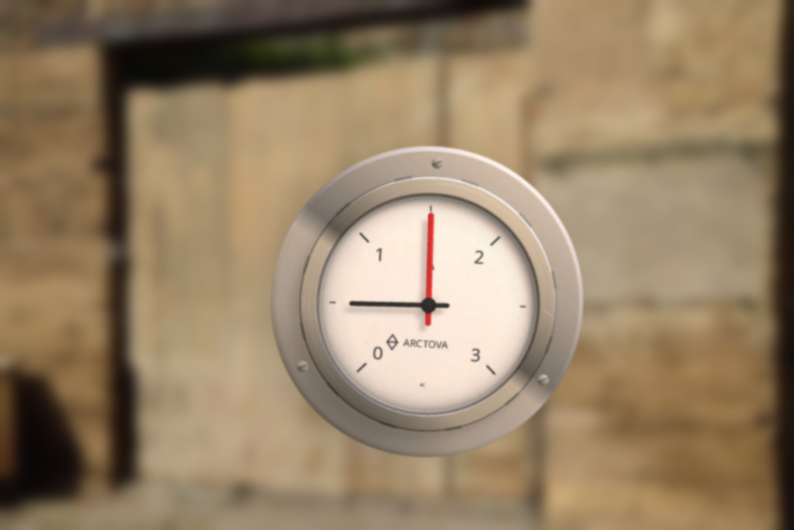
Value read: 1.5 (A)
